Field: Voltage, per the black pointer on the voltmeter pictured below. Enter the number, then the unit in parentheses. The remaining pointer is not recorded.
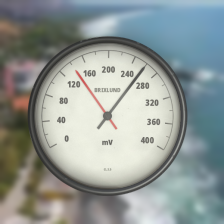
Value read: 260 (mV)
